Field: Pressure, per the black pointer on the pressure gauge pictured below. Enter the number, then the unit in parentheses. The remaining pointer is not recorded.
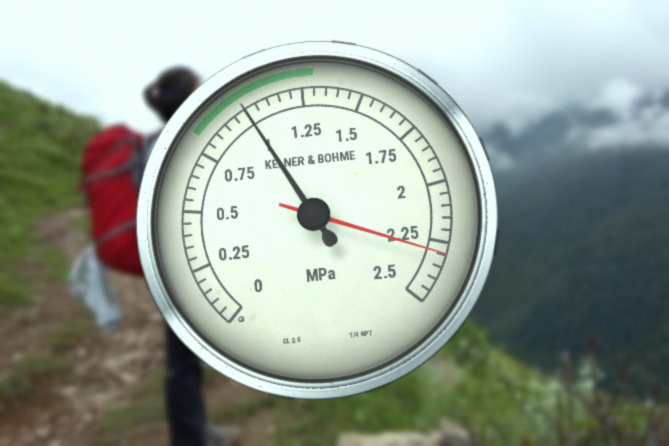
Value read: 1 (MPa)
